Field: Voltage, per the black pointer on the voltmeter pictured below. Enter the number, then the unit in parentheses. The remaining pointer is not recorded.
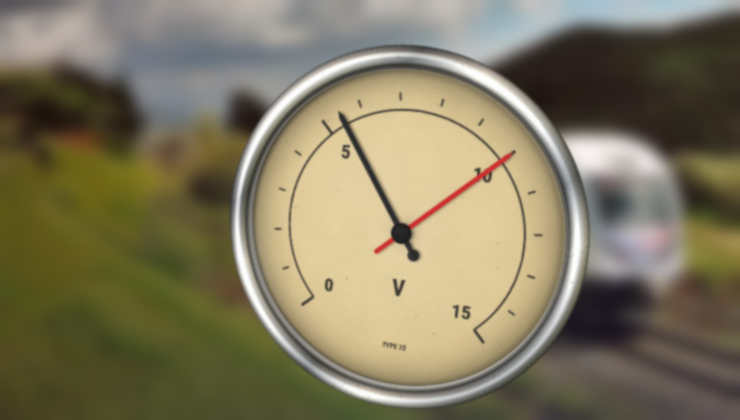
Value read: 5.5 (V)
